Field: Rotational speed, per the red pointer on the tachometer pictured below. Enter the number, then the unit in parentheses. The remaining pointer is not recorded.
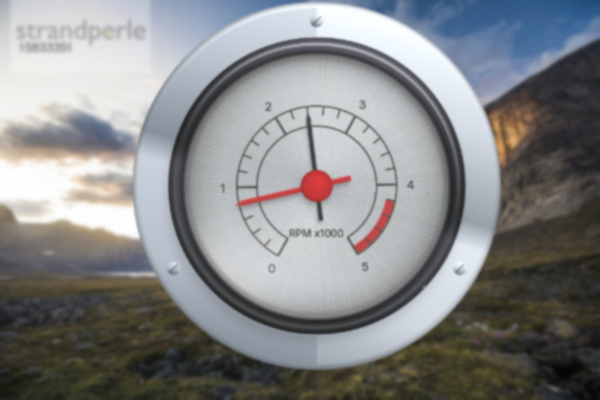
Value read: 800 (rpm)
